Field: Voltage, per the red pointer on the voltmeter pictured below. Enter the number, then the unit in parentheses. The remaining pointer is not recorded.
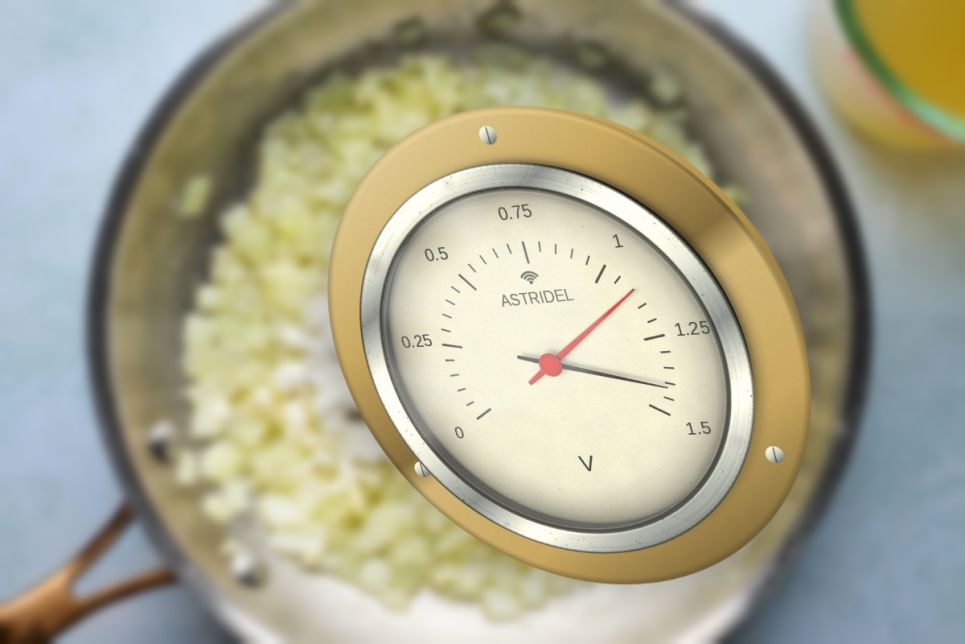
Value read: 1.1 (V)
